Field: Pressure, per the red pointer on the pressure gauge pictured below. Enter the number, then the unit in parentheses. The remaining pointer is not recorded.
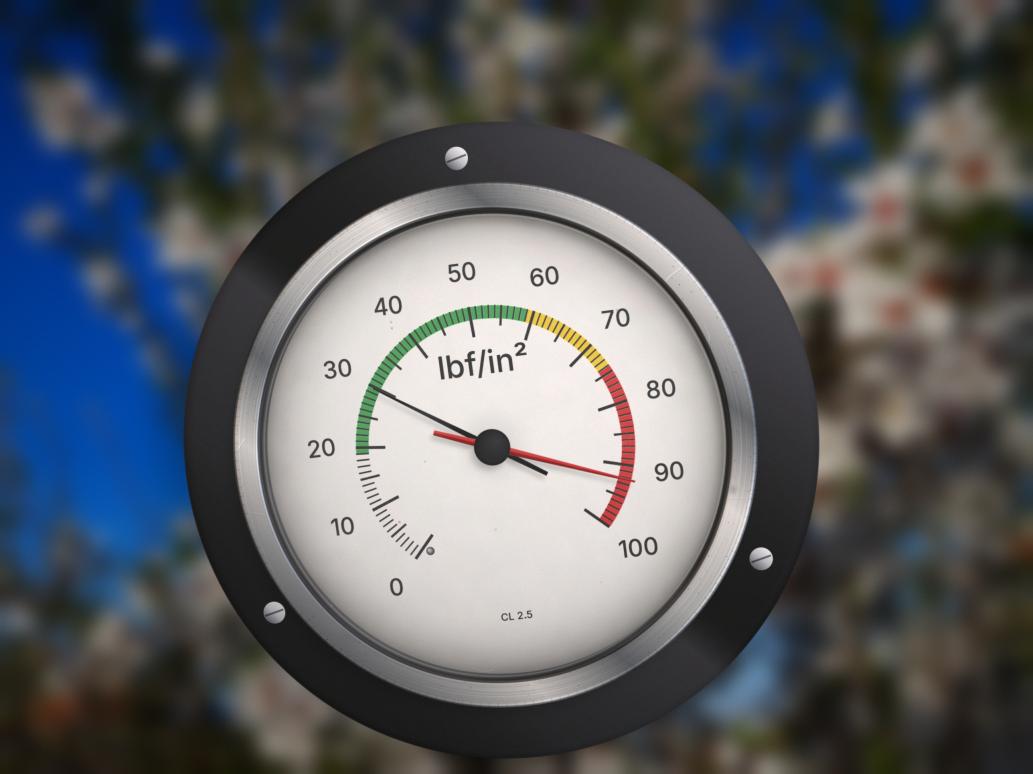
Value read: 92 (psi)
